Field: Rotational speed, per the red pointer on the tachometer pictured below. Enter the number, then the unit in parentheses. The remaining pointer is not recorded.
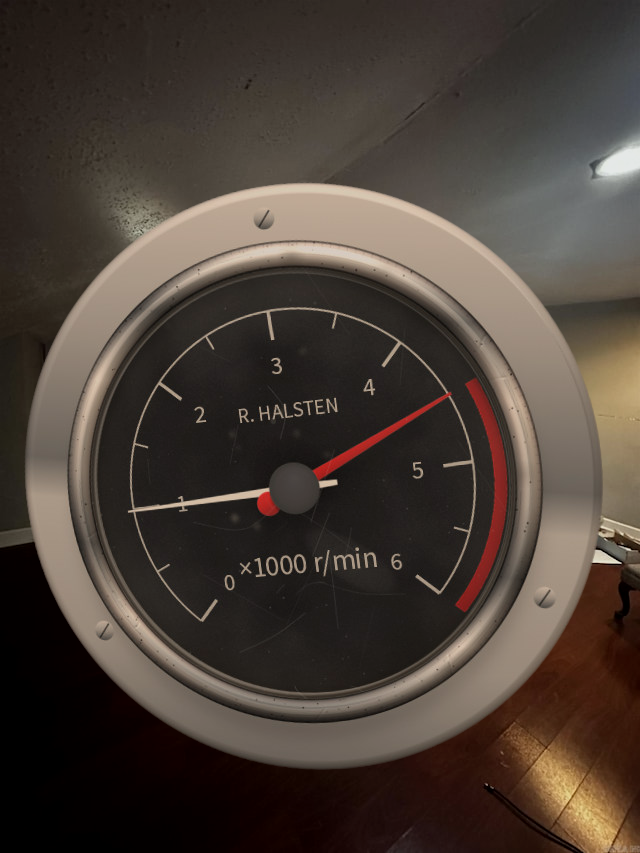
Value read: 4500 (rpm)
